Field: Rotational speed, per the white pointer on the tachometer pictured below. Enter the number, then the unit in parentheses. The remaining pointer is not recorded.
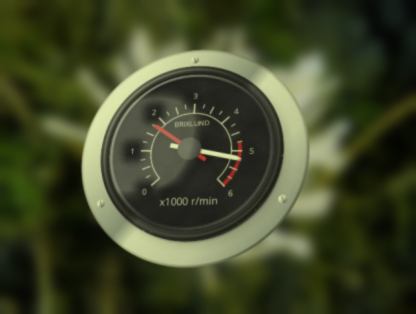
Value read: 5250 (rpm)
